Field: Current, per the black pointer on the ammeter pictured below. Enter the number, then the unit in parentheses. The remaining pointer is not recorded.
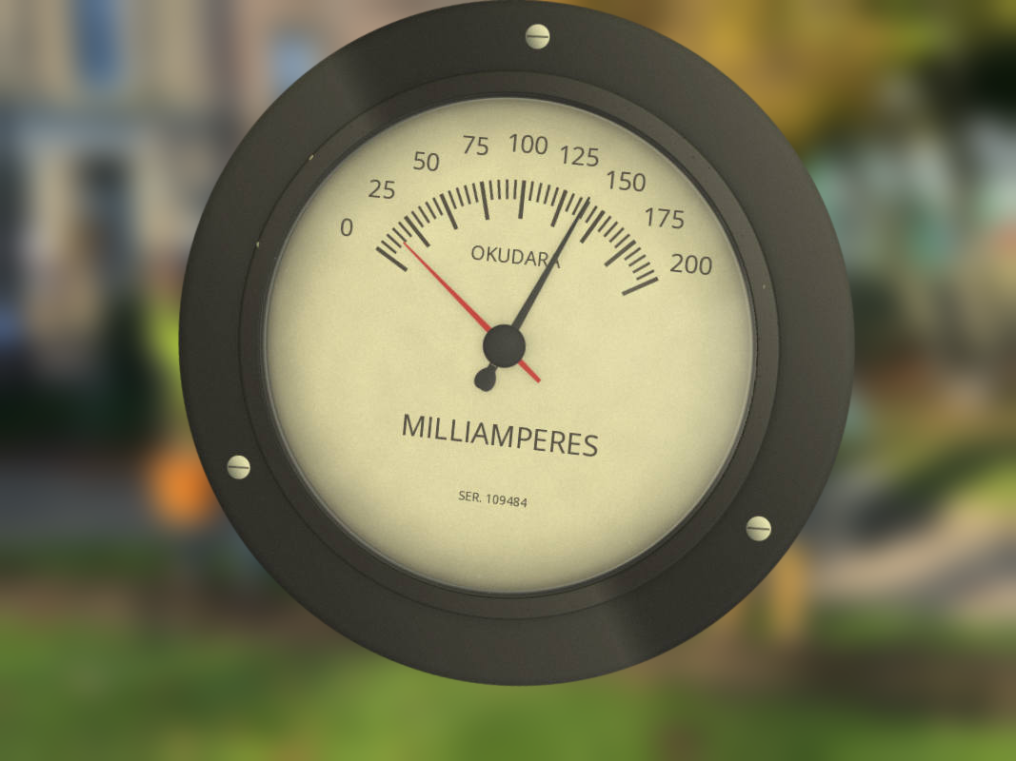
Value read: 140 (mA)
